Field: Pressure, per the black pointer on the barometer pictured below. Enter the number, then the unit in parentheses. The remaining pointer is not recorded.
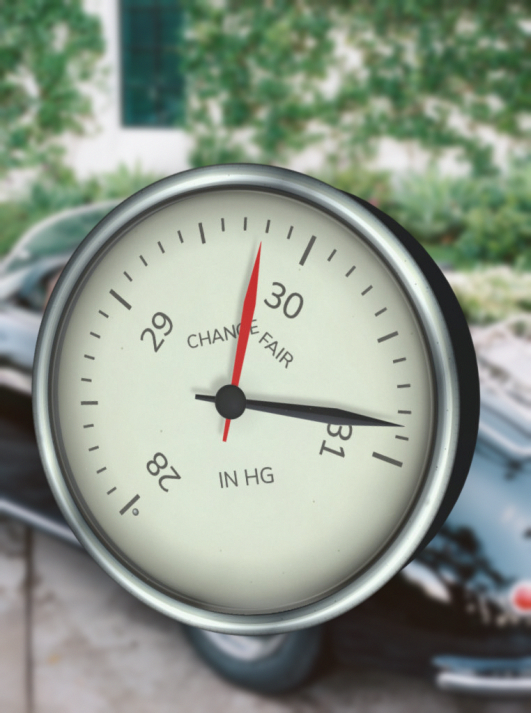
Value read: 30.85 (inHg)
